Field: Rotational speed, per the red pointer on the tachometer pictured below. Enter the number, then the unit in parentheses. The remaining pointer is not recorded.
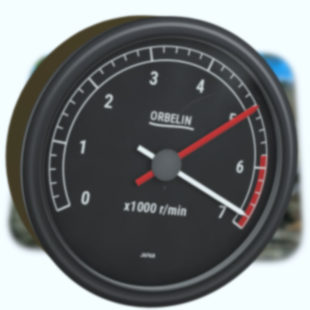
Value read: 5000 (rpm)
